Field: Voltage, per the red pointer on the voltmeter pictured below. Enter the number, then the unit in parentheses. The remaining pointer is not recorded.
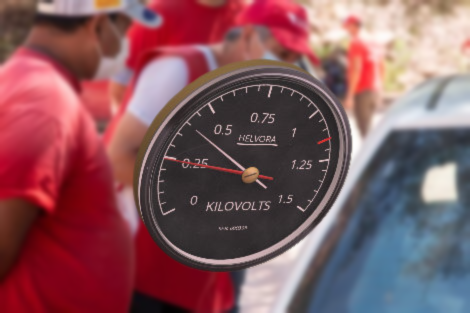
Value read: 0.25 (kV)
